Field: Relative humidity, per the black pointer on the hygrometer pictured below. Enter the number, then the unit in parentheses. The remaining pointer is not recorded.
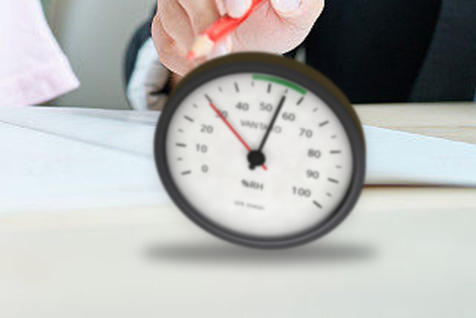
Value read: 55 (%)
